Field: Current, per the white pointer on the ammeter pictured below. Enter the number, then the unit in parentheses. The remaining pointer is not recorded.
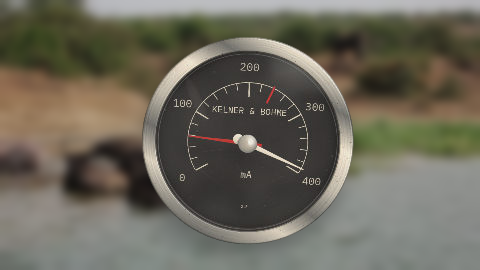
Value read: 390 (mA)
